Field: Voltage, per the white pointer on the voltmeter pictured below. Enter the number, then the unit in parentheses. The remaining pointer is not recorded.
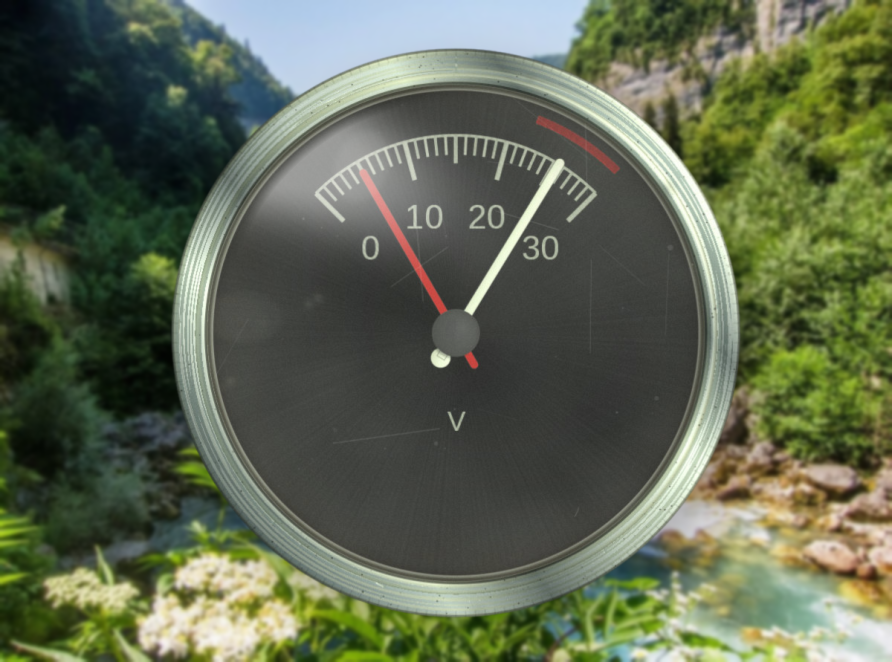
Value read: 25.5 (V)
